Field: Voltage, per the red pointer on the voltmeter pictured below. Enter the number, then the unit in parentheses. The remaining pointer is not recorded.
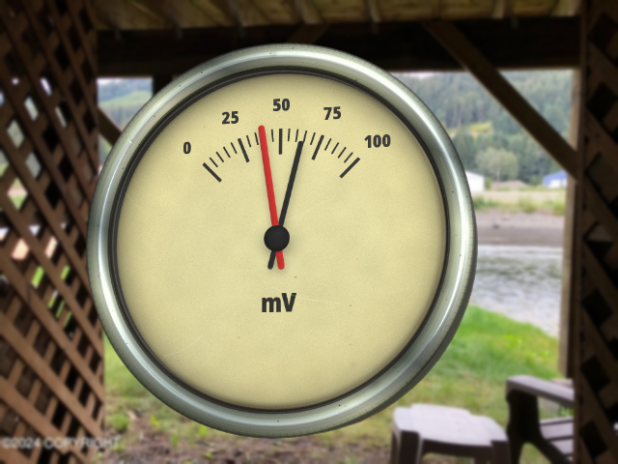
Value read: 40 (mV)
